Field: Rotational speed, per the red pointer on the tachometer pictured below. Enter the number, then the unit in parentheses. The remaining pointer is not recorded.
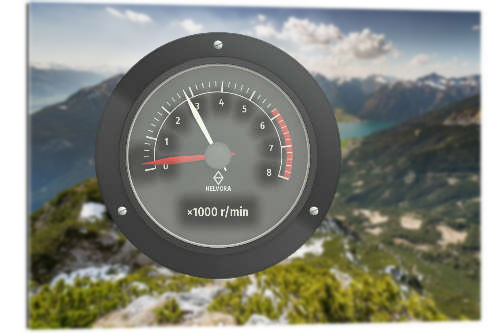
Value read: 200 (rpm)
